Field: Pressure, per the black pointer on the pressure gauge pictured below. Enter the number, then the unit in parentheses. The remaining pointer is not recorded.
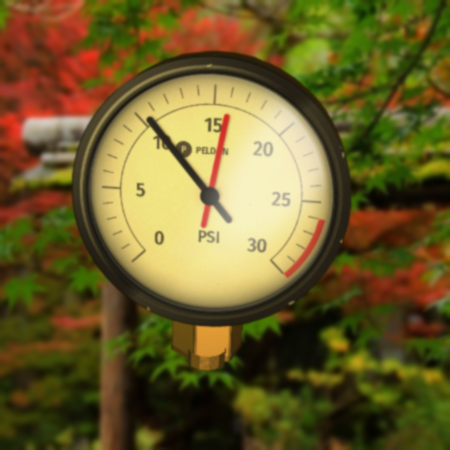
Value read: 10.5 (psi)
